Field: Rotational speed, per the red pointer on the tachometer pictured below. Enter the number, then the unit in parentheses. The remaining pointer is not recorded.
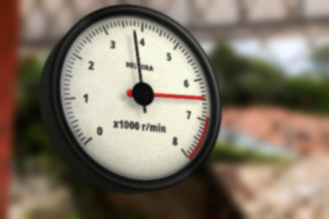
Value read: 6500 (rpm)
